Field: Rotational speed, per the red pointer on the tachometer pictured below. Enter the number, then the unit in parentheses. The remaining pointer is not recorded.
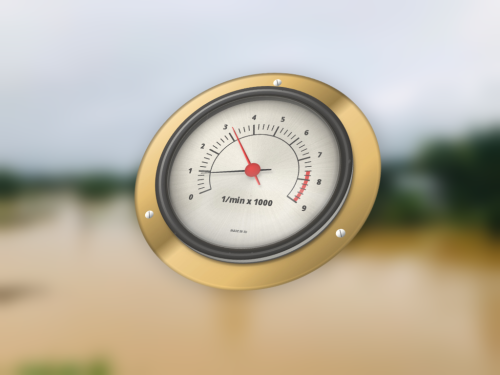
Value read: 3200 (rpm)
